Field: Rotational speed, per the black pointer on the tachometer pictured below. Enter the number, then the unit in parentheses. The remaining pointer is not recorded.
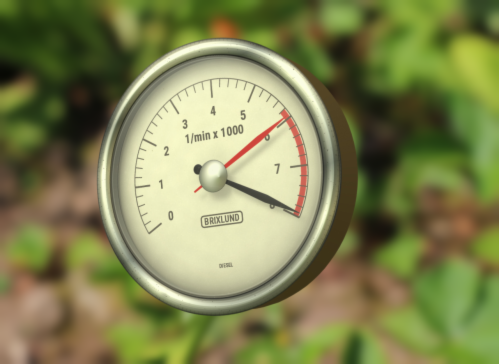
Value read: 7900 (rpm)
